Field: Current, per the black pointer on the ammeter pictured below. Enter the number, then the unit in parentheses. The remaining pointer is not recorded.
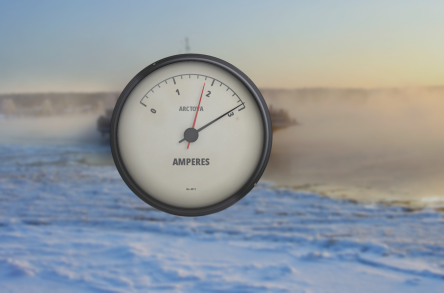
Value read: 2.9 (A)
